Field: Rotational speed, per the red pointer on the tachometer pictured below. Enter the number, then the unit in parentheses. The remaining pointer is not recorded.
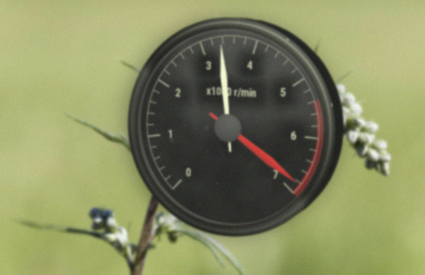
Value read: 6800 (rpm)
